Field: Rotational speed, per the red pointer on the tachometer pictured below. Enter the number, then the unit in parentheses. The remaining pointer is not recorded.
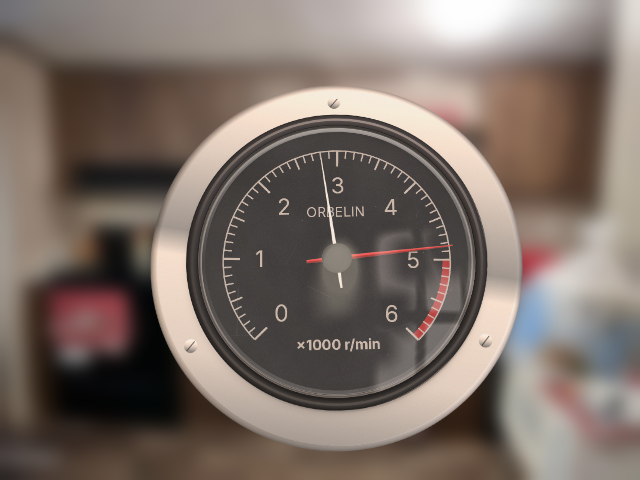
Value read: 4850 (rpm)
